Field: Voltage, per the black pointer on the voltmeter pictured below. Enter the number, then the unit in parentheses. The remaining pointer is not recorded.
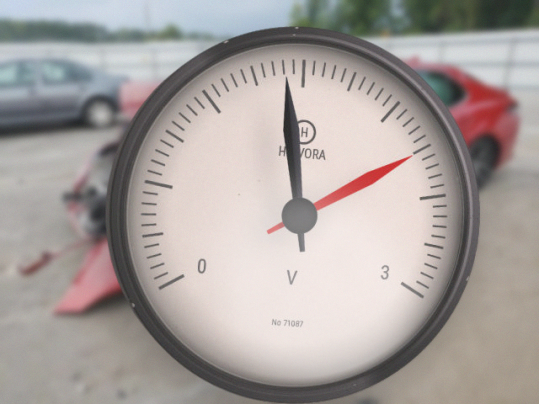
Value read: 1.4 (V)
